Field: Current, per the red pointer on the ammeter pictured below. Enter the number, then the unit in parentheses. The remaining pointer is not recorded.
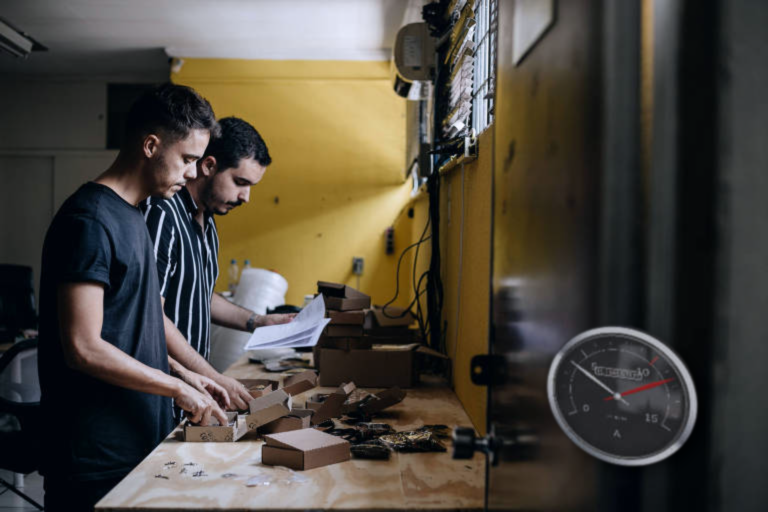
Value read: 11.5 (A)
